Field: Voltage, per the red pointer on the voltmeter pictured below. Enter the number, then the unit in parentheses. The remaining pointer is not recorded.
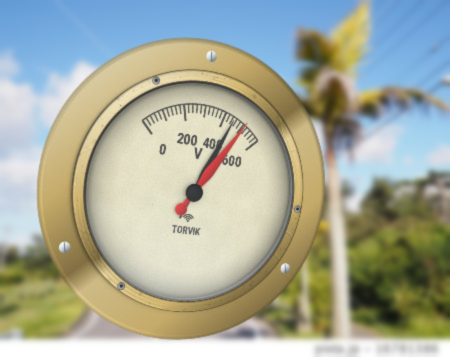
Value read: 500 (V)
